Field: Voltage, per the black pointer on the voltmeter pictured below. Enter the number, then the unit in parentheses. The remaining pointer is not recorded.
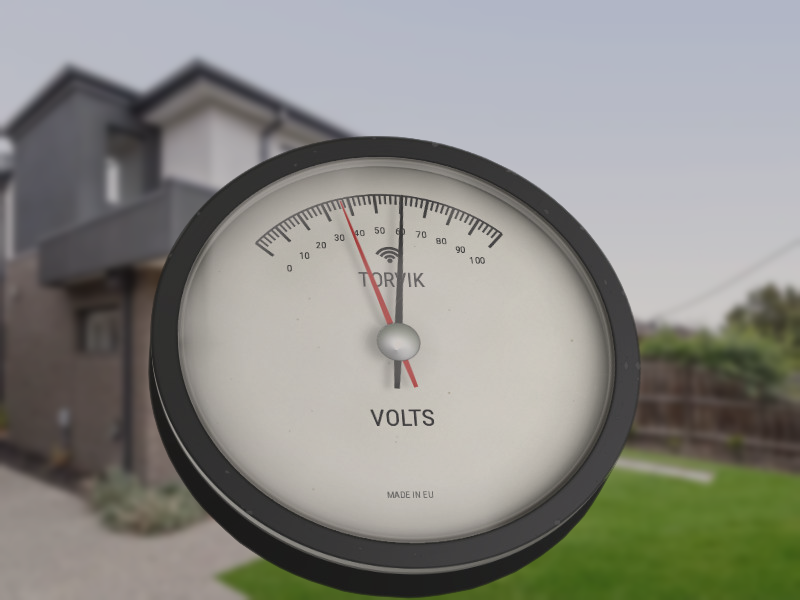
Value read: 60 (V)
